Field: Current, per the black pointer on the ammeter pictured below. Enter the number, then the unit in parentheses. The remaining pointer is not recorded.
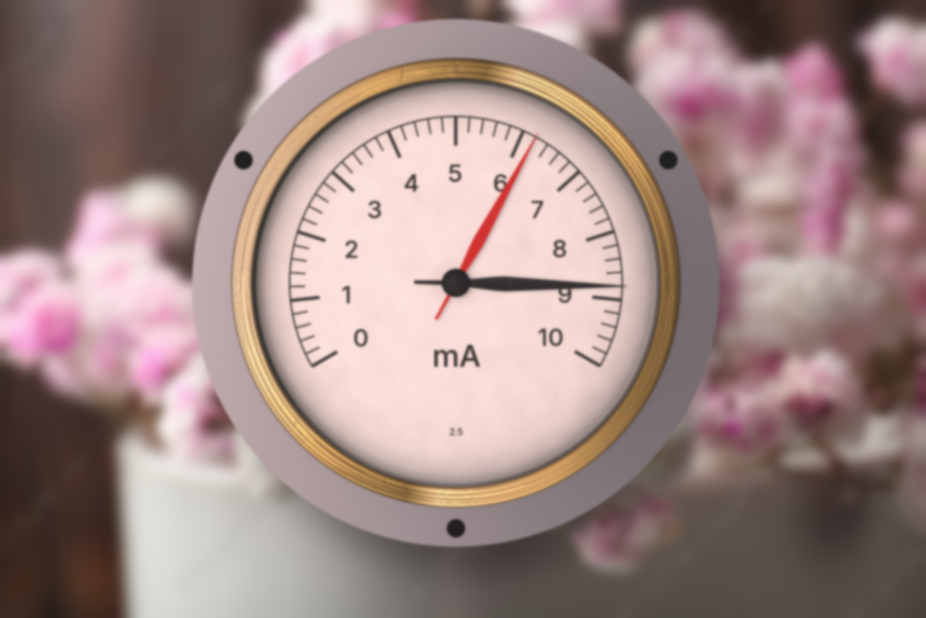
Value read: 8.8 (mA)
